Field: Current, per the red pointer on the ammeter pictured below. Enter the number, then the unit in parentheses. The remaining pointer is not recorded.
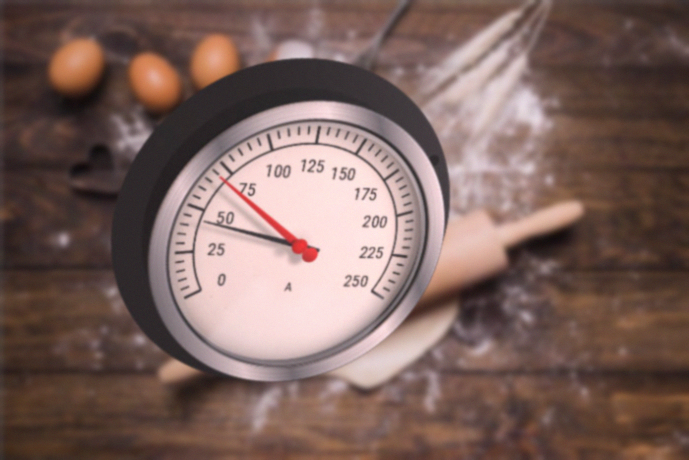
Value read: 70 (A)
